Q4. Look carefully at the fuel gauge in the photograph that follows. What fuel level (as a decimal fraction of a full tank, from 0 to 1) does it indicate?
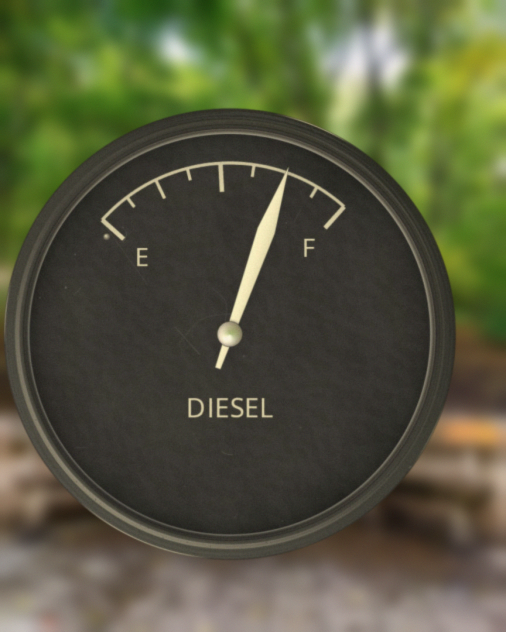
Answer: 0.75
